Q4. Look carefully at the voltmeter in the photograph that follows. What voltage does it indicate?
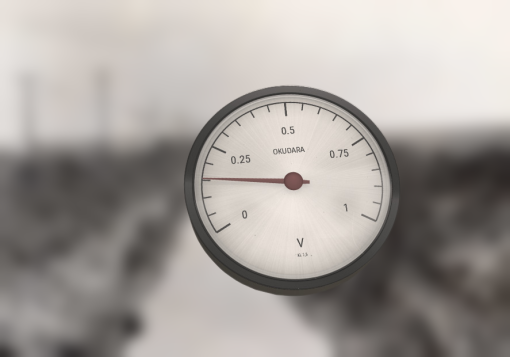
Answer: 0.15 V
